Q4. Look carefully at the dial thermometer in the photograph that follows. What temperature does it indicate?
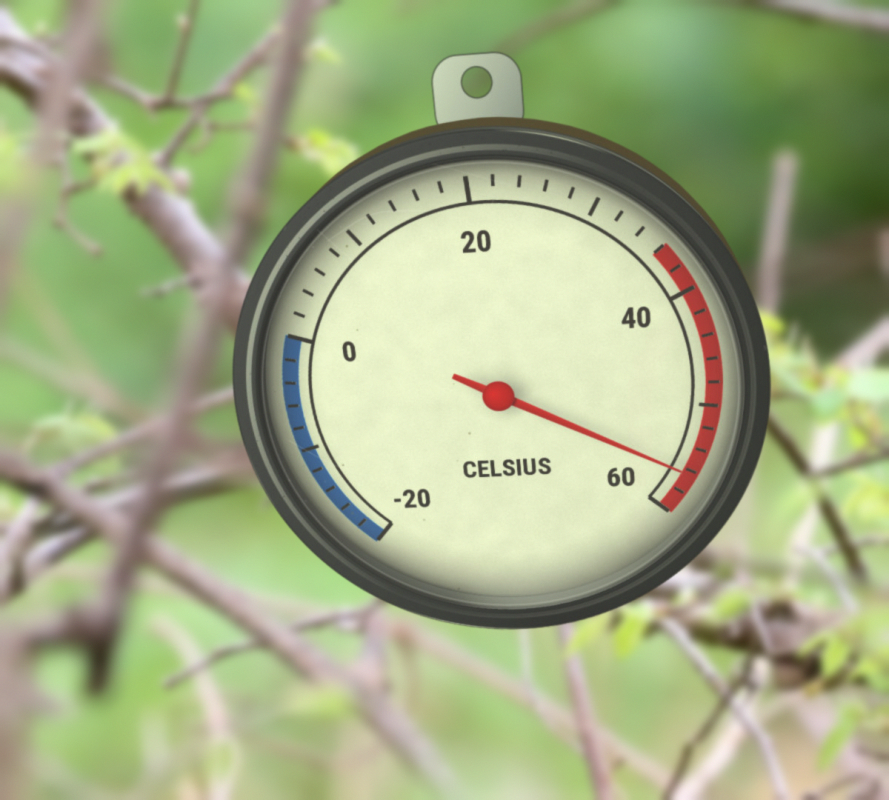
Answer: 56 °C
